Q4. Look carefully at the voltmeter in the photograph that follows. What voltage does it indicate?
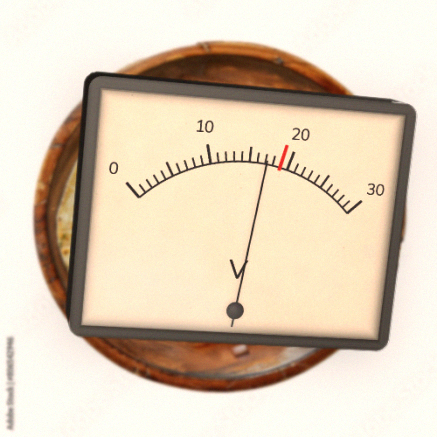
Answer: 17 V
